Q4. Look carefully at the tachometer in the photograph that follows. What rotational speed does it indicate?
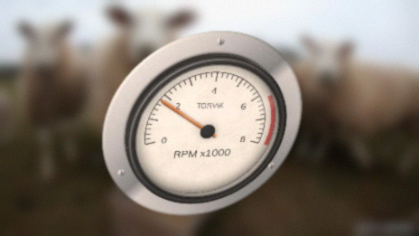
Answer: 1800 rpm
